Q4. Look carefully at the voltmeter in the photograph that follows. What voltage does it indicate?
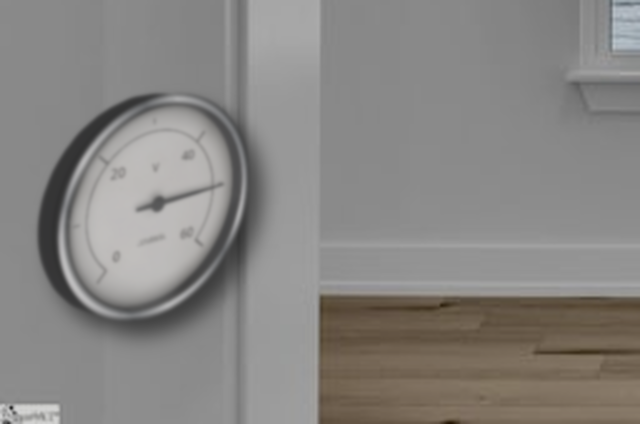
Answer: 50 V
